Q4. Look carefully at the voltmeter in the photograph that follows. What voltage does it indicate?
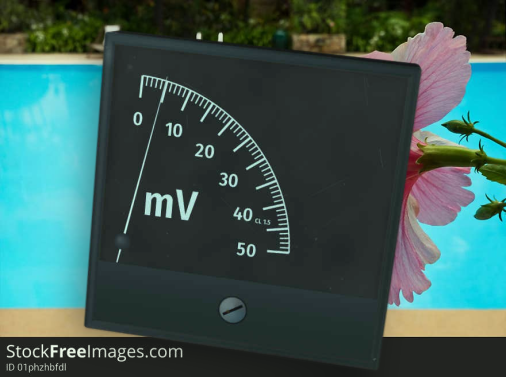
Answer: 5 mV
